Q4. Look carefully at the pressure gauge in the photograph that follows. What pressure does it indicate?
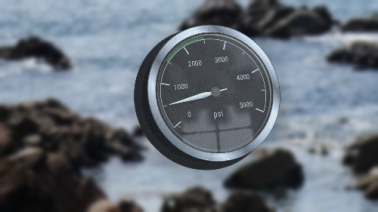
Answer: 500 psi
